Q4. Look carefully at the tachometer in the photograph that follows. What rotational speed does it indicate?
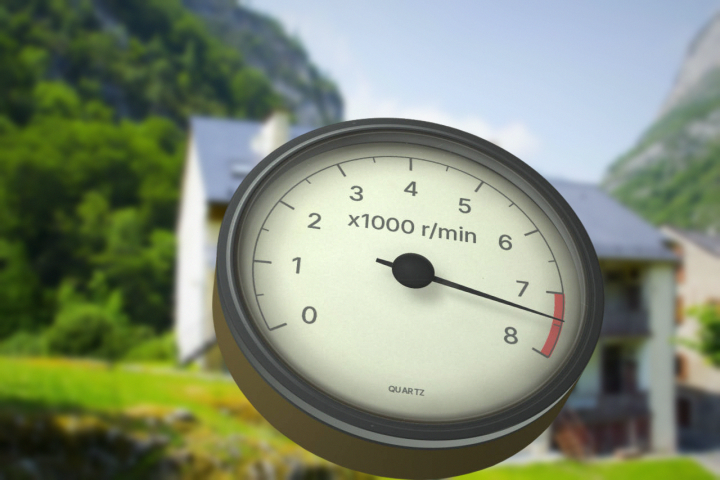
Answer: 7500 rpm
